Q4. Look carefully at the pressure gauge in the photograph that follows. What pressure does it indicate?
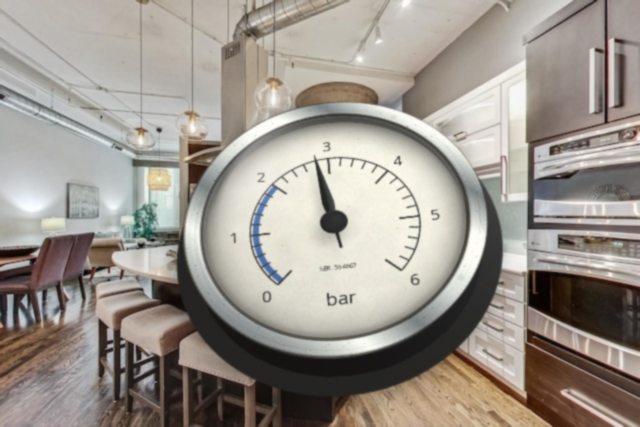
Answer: 2.8 bar
